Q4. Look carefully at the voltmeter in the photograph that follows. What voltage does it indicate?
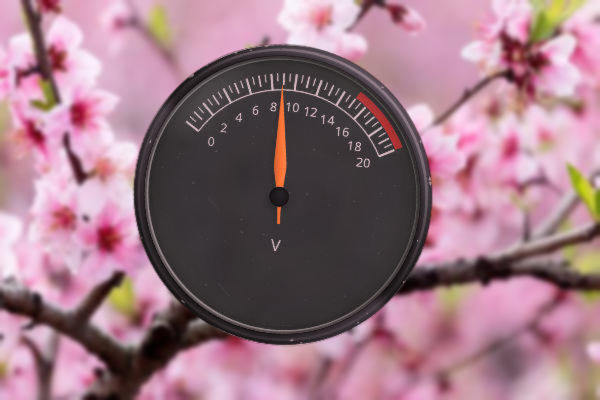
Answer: 9 V
